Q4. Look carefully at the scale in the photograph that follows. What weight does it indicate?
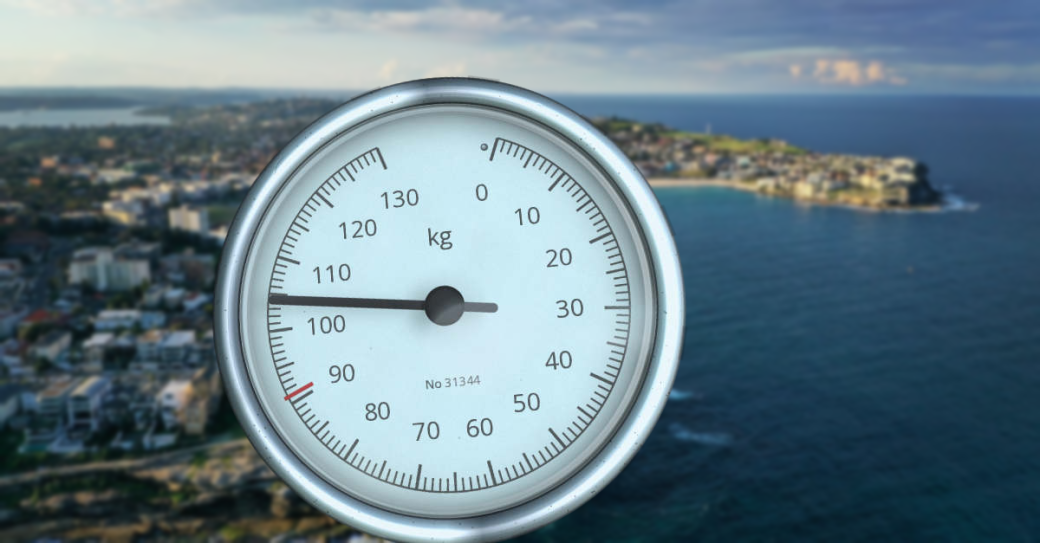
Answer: 104 kg
